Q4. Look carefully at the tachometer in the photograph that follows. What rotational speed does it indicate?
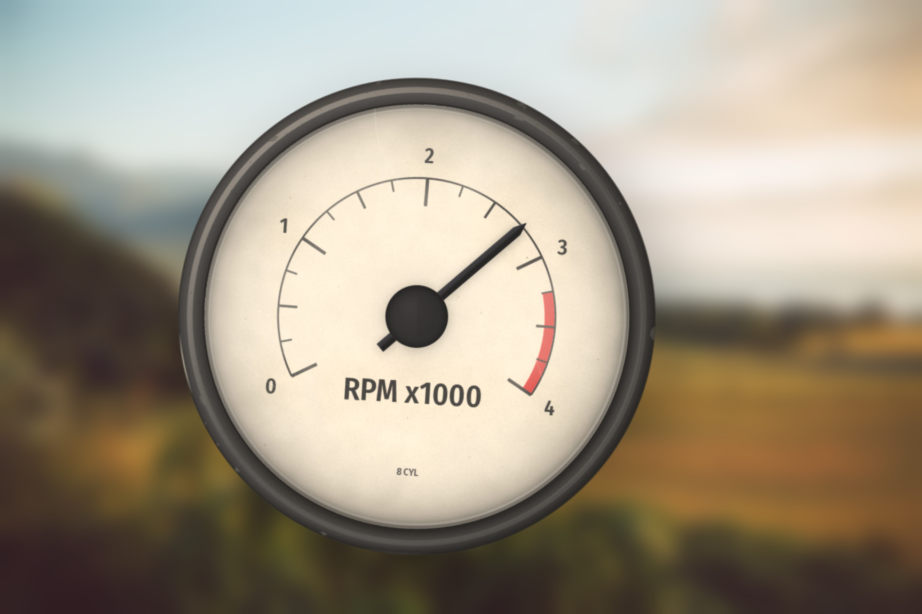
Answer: 2750 rpm
